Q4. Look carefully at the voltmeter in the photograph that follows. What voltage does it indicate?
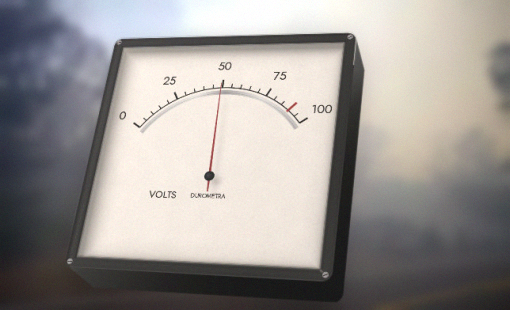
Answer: 50 V
